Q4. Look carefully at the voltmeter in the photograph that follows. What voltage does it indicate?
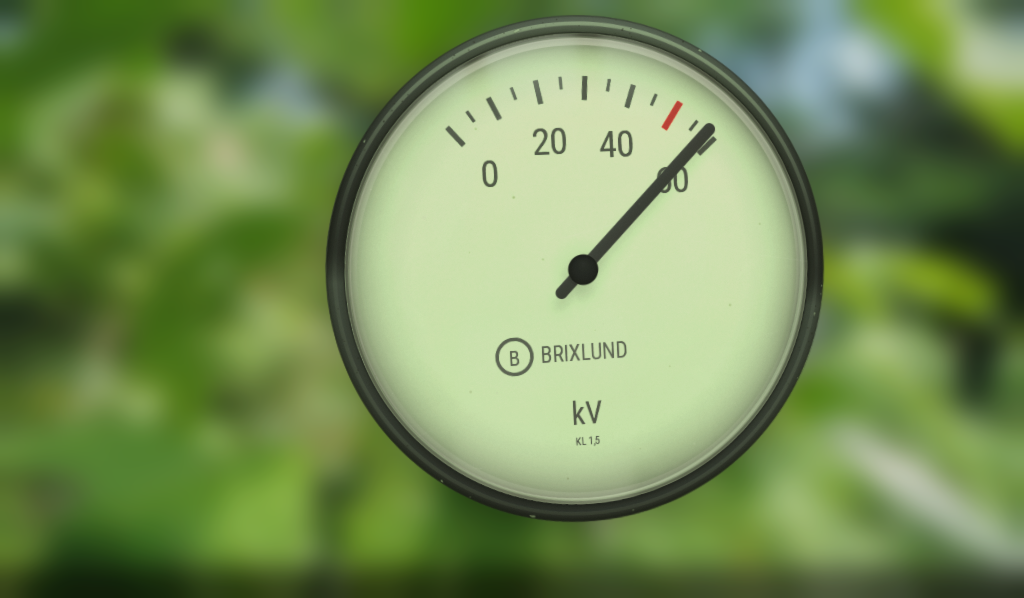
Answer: 57.5 kV
